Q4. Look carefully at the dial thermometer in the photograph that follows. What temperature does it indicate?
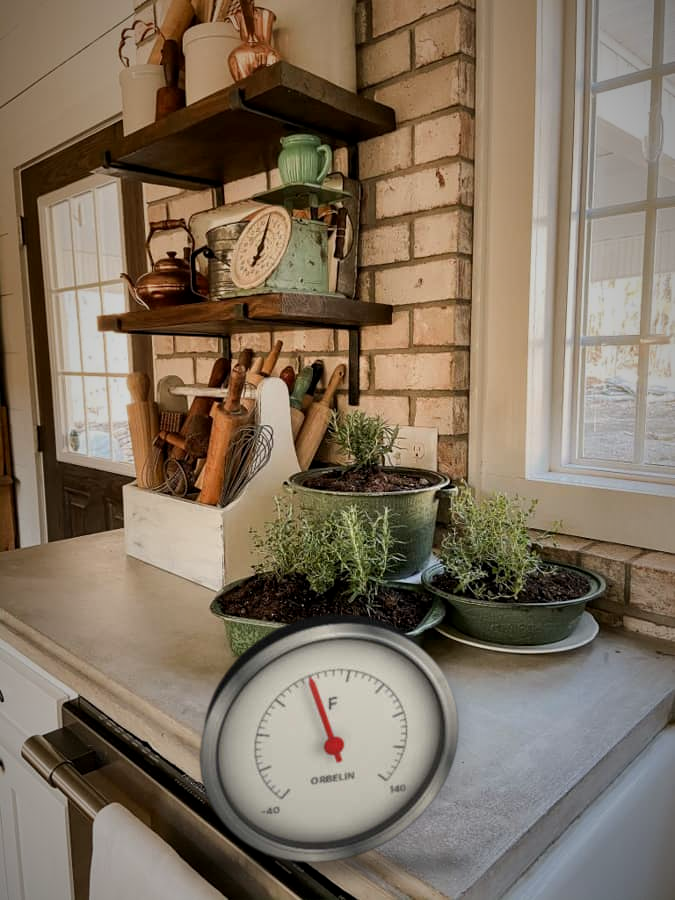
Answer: 40 °F
